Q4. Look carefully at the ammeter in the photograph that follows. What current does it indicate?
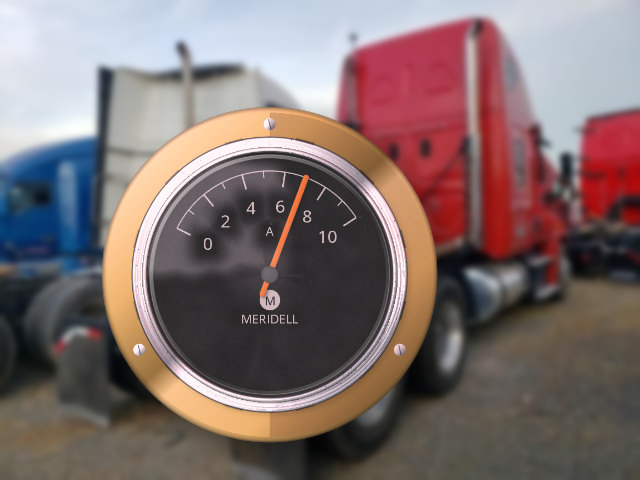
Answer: 7 A
